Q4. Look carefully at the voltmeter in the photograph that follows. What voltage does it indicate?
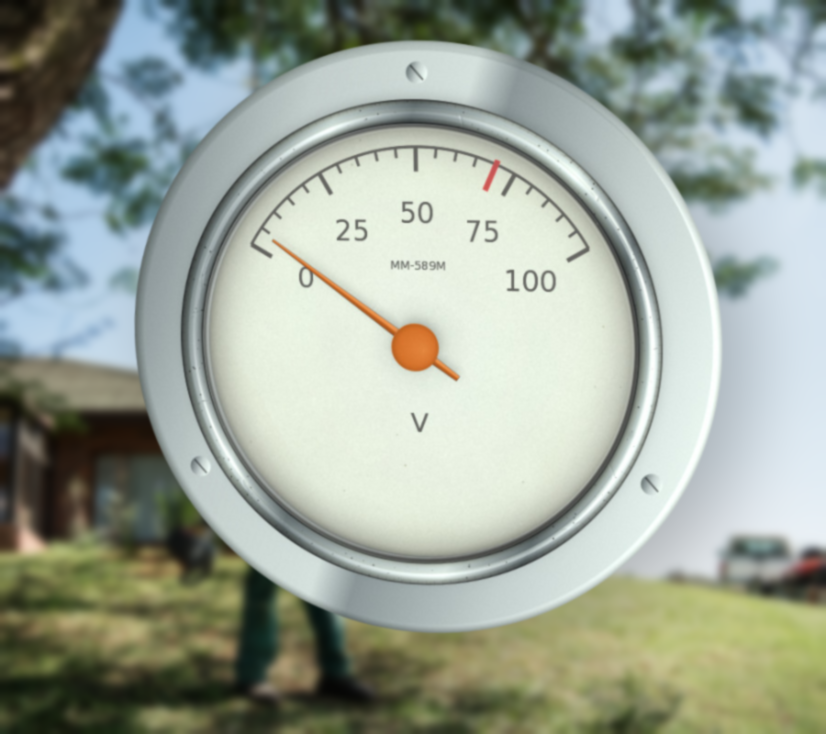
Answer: 5 V
